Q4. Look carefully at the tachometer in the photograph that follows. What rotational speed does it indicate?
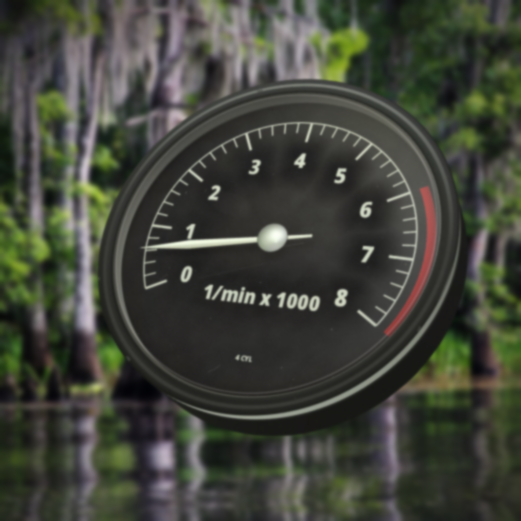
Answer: 600 rpm
